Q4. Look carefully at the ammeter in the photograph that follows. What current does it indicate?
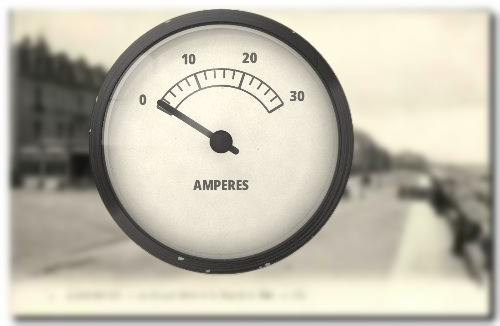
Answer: 1 A
